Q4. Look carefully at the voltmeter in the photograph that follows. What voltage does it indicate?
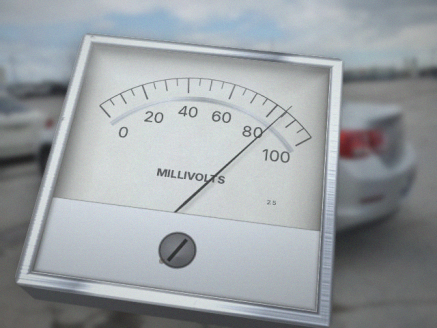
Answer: 85 mV
